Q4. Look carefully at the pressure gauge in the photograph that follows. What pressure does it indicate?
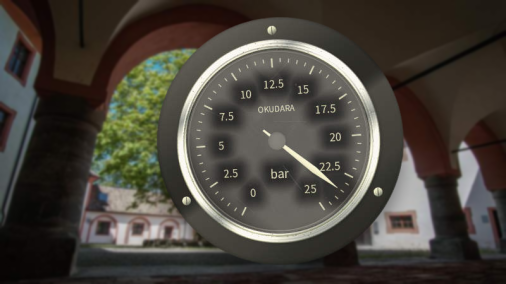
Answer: 23.5 bar
